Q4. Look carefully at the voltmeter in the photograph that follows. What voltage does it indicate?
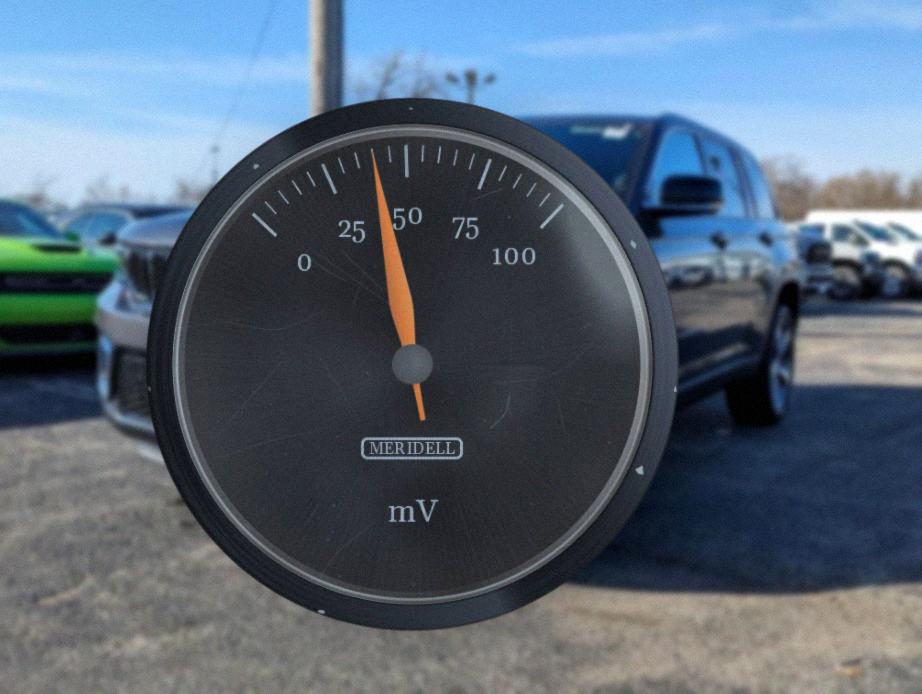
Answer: 40 mV
